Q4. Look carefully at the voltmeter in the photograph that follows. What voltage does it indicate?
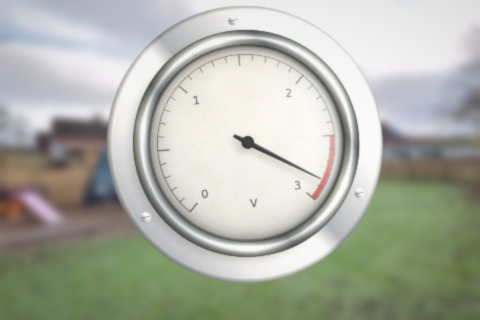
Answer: 2.85 V
